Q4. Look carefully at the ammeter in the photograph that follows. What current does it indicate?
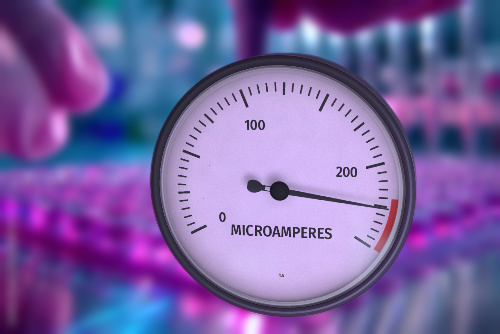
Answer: 225 µA
